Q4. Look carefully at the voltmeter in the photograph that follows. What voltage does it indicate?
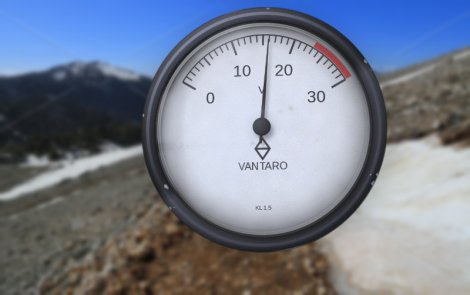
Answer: 16 V
